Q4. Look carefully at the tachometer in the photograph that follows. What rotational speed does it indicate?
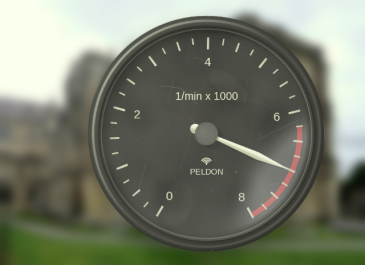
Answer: 7000 rpm
